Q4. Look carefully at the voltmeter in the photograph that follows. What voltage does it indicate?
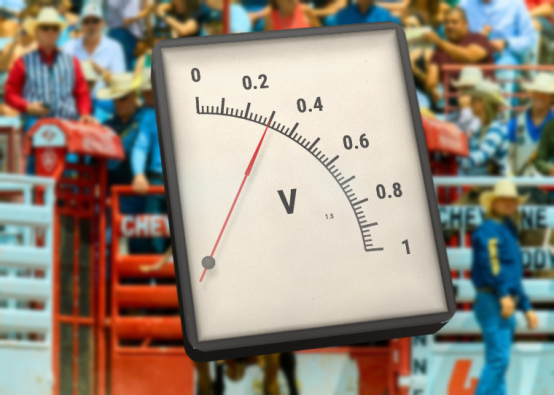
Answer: 0.3 V
